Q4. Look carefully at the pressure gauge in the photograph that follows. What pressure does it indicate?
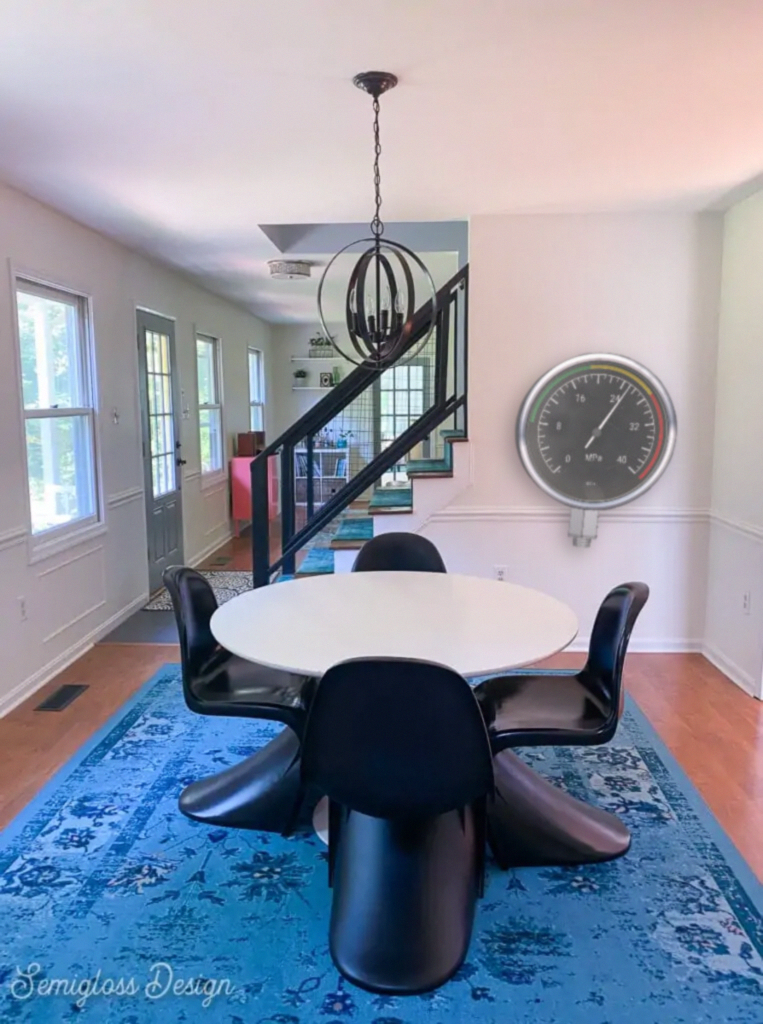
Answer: 25 MPa
